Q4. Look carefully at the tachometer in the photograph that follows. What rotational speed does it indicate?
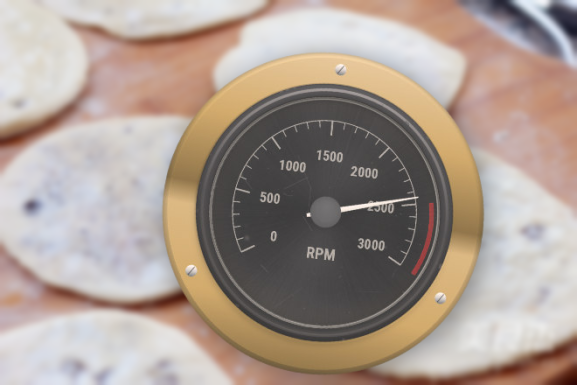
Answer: 2450 rpm
